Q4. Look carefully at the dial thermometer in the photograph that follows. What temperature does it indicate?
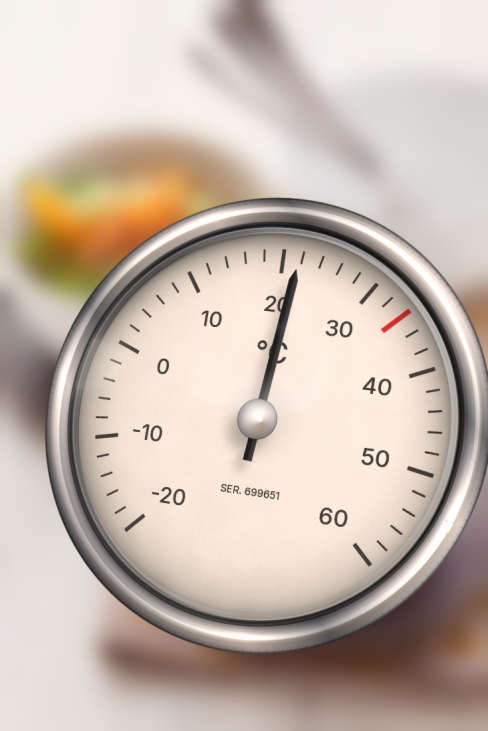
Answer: 22 °C
